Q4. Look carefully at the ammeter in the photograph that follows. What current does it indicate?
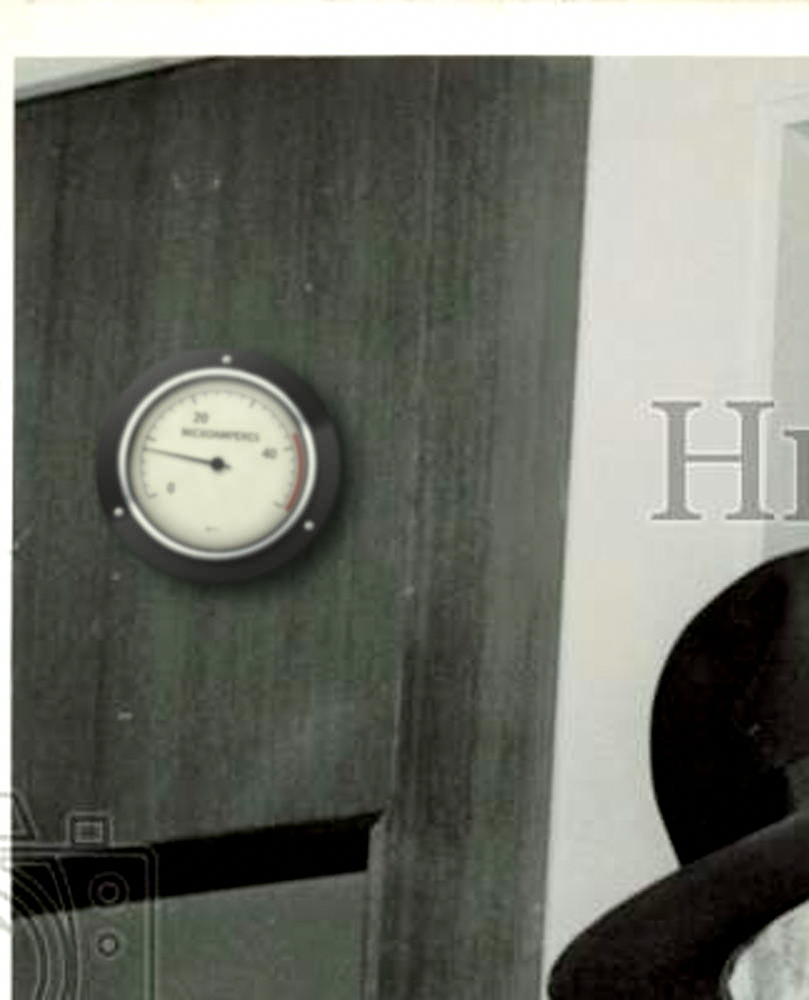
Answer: 8 µA
